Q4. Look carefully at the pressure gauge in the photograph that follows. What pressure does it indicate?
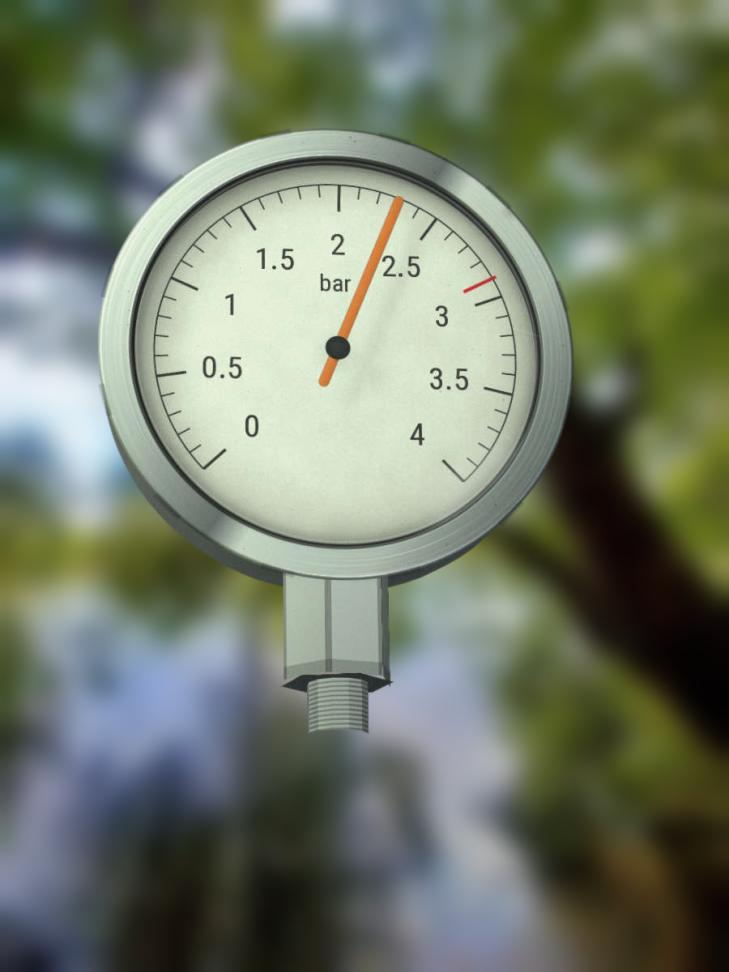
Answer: 2.3 bar
